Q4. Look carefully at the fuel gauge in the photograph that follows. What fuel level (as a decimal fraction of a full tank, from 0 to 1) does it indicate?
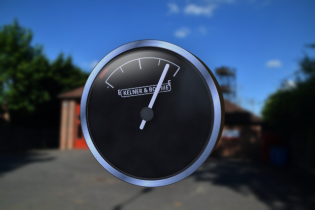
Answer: 0.875
